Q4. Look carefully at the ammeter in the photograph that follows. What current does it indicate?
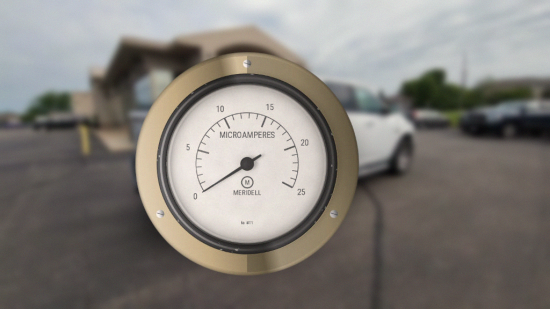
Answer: 0 µA
